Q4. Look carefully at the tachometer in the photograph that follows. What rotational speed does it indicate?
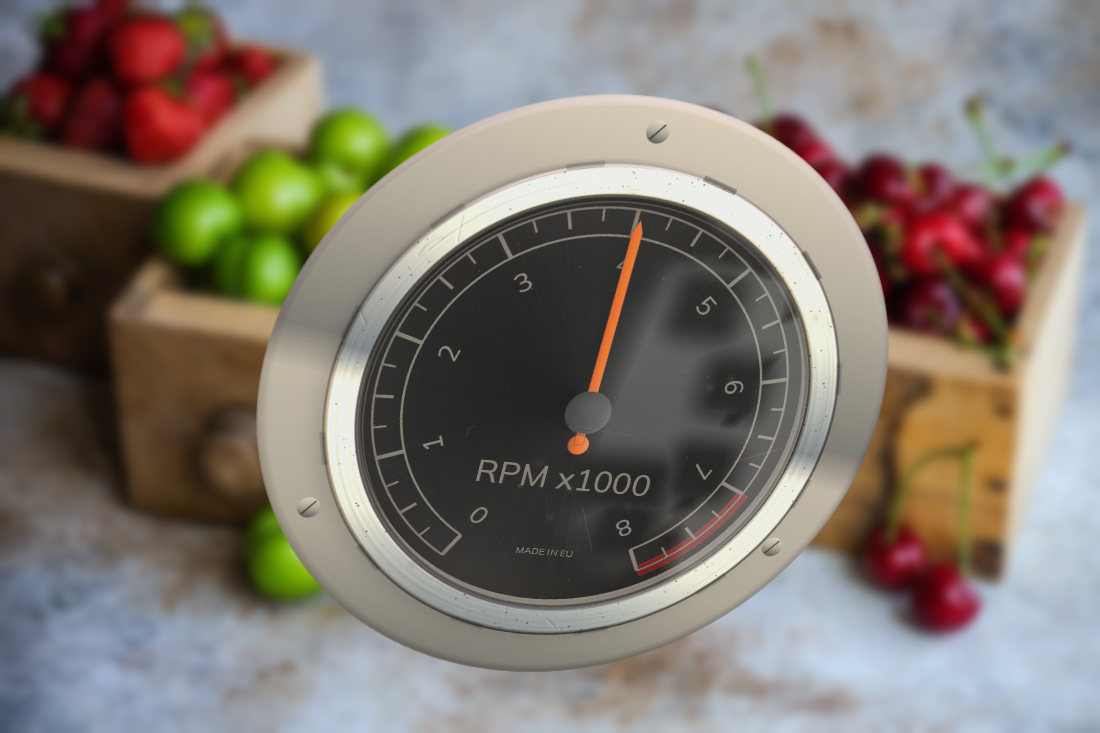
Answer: 4000 rpm
